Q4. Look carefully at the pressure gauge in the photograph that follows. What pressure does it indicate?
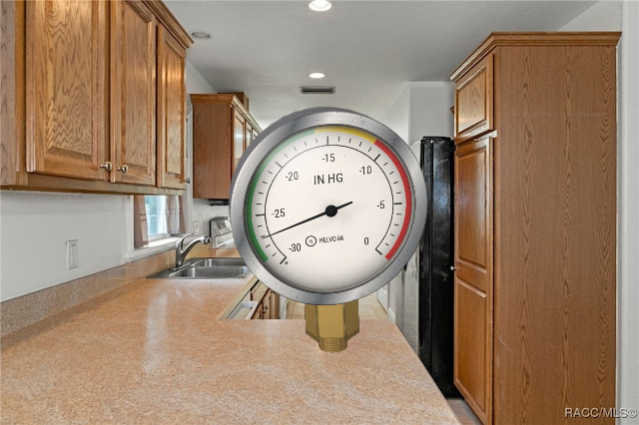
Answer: -27 inHg
